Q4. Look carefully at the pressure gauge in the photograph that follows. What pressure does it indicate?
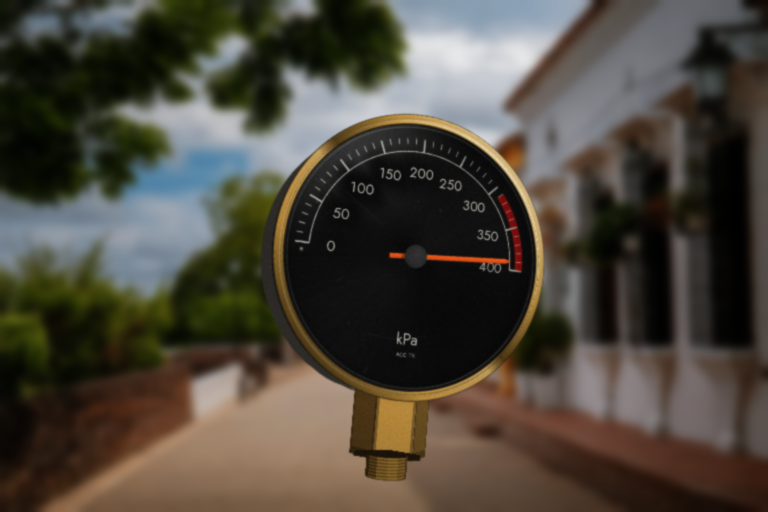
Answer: 390 kPa
